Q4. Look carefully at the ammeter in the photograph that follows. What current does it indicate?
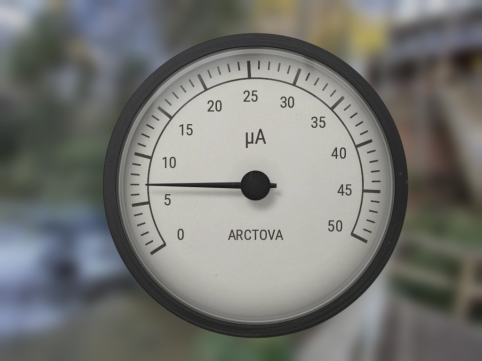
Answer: 7 µA
